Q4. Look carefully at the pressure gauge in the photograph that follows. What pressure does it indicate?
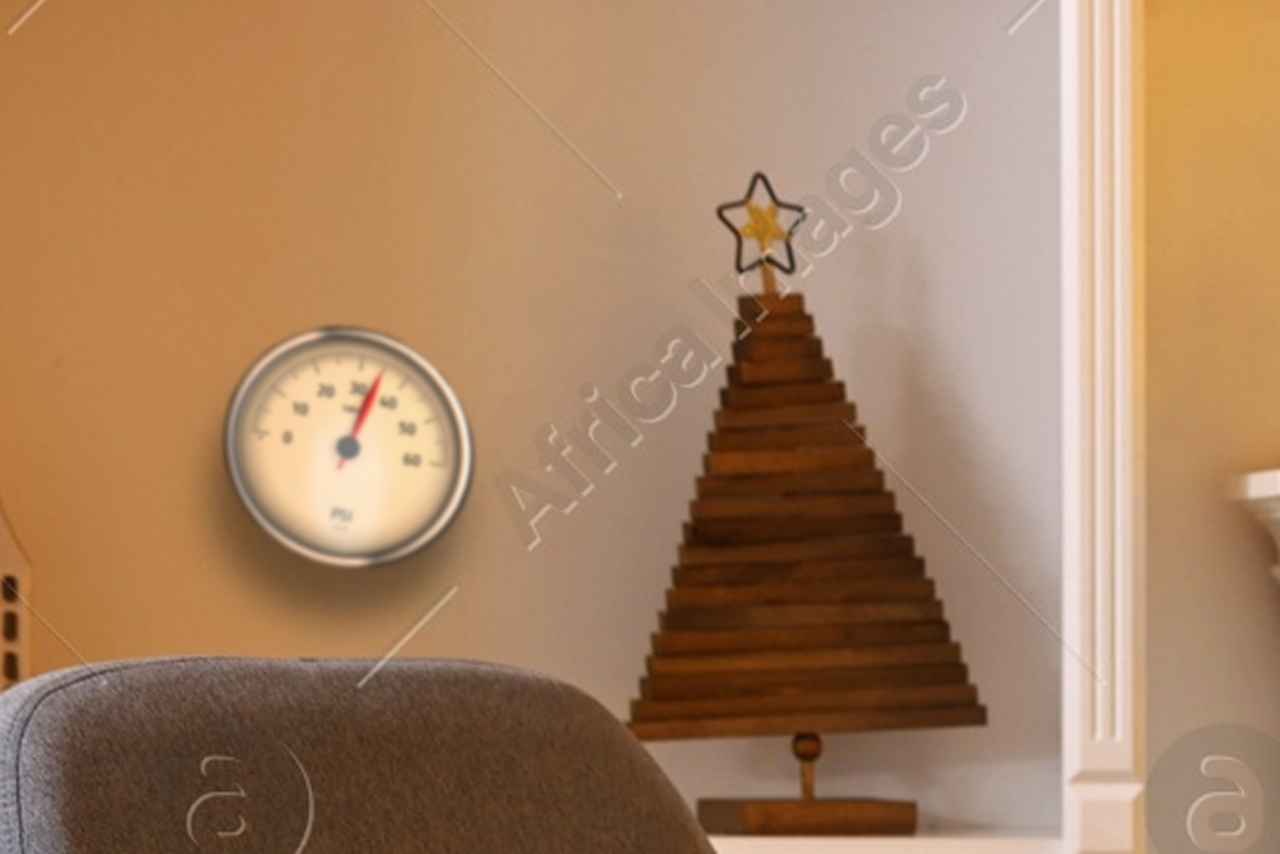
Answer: 35 psi
